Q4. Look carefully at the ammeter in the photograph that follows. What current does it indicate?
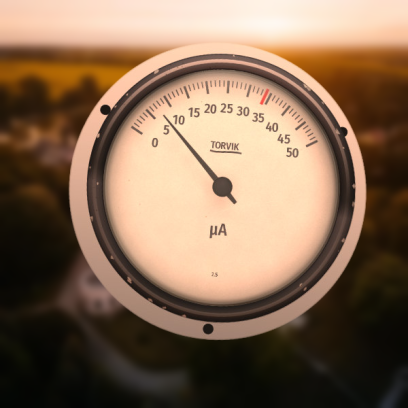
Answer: 7 µA
